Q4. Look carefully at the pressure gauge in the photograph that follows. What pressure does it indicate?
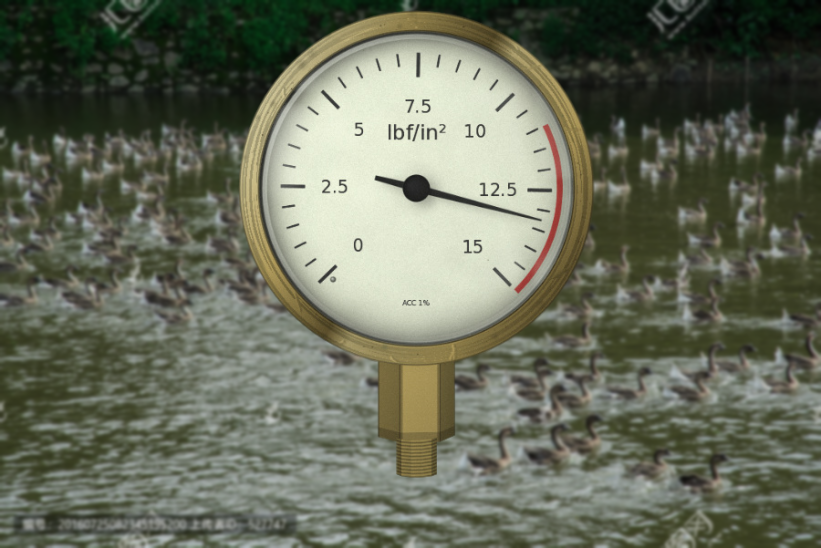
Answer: 13.25 psi
